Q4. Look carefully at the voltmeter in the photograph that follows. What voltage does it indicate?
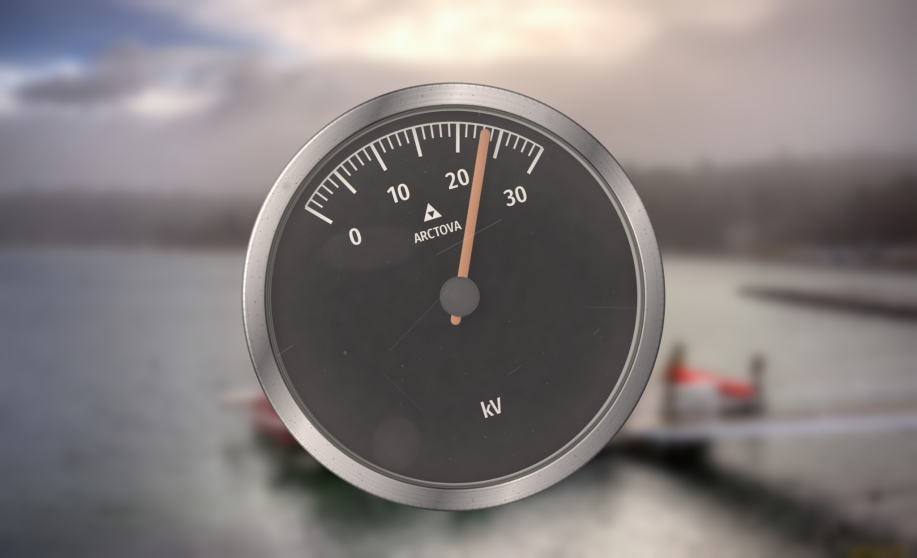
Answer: 23 kV
